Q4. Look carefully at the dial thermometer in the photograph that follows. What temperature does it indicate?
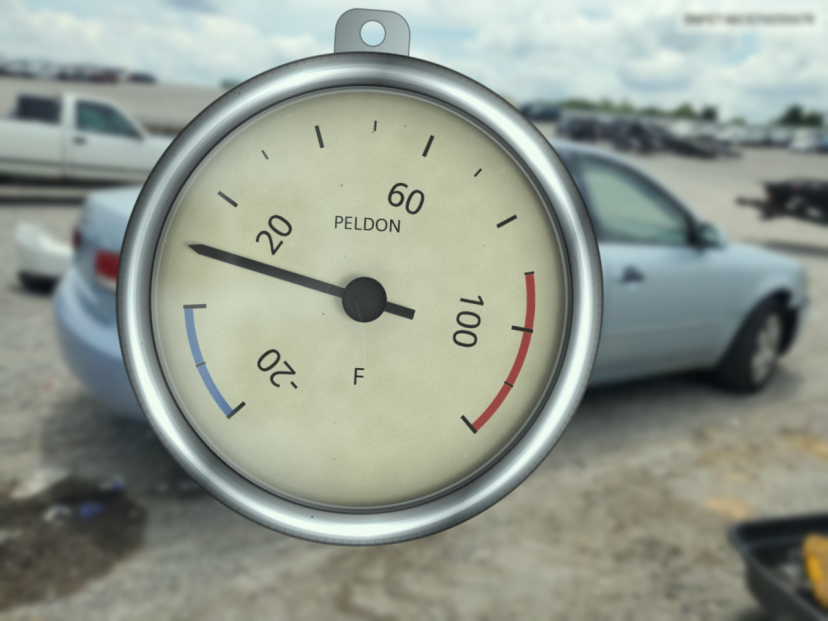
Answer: 10 °F
